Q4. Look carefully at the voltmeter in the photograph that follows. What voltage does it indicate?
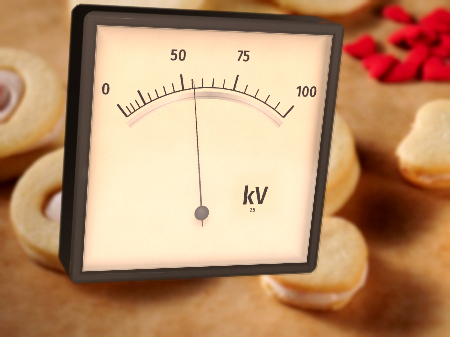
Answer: 55 kV
